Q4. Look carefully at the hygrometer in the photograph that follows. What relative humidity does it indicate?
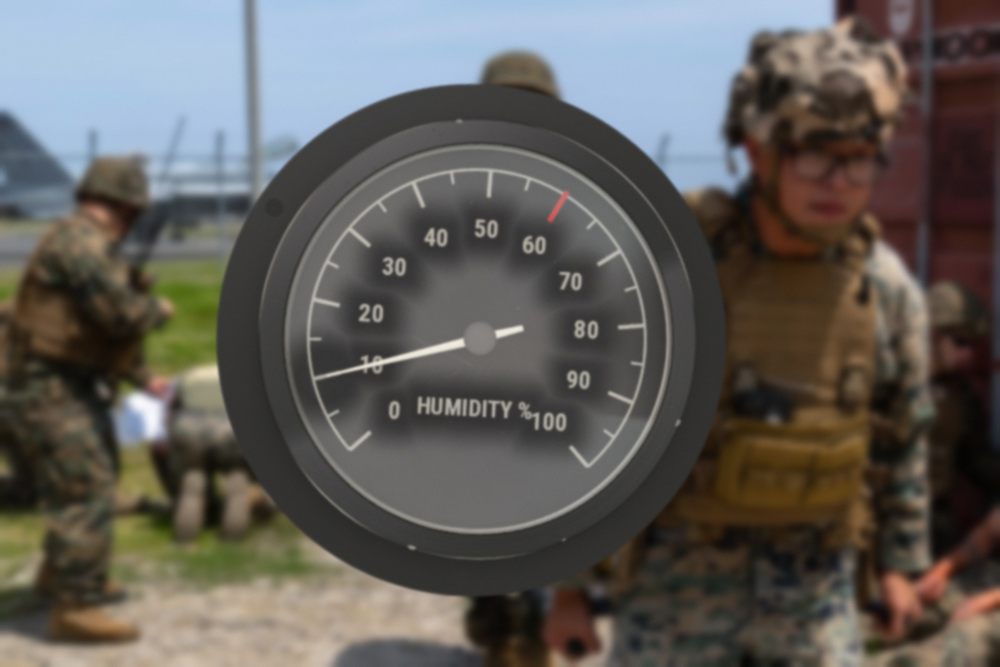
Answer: 10 %
